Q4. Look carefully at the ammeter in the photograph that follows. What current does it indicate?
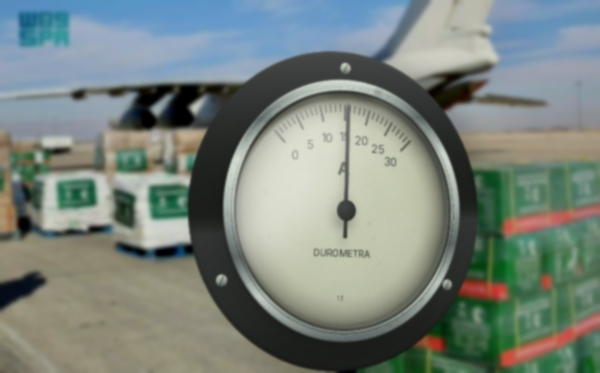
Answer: 15 A
